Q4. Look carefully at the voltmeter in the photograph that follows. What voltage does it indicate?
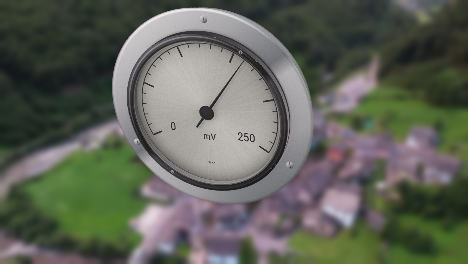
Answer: 160 mV
